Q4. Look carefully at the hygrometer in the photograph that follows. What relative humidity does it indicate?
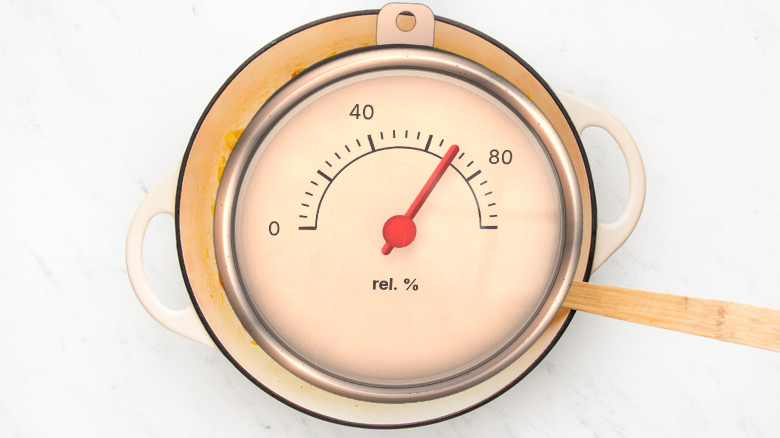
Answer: 68 %
